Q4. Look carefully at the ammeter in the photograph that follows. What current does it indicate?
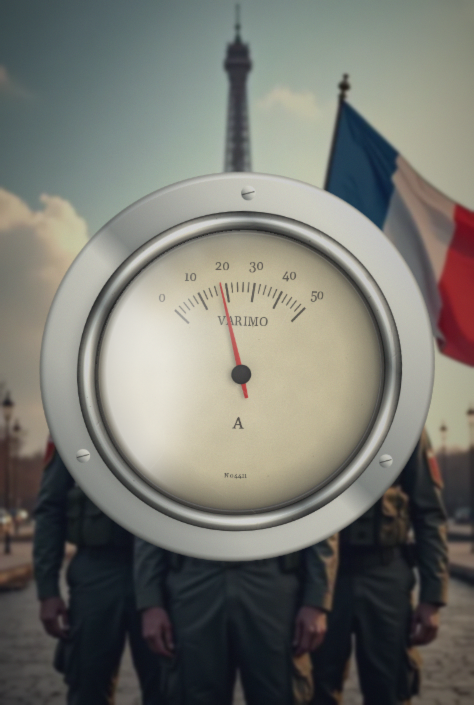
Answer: 18 A
